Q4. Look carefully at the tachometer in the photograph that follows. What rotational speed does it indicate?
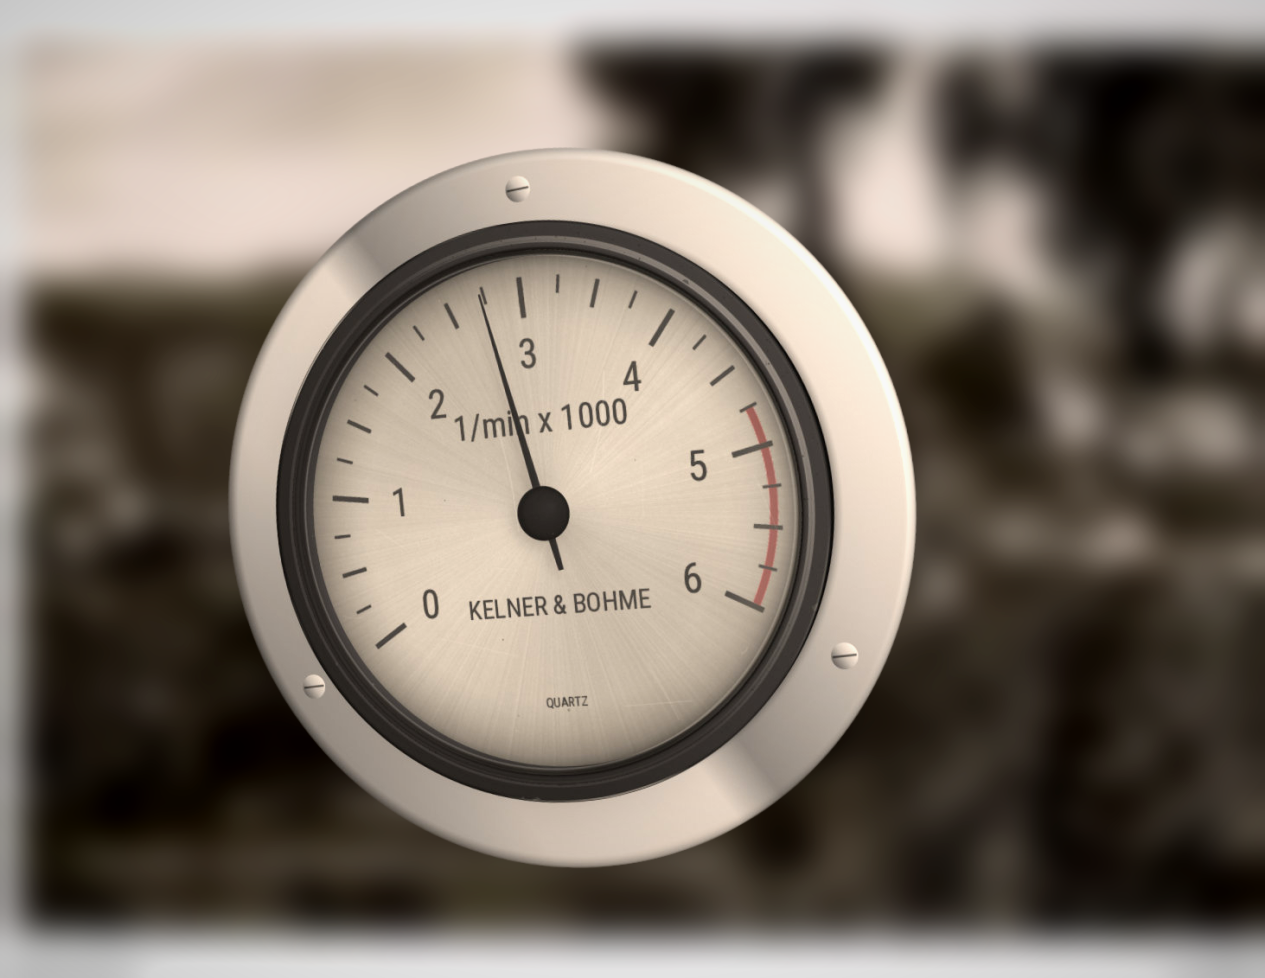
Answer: 2750 rpm
